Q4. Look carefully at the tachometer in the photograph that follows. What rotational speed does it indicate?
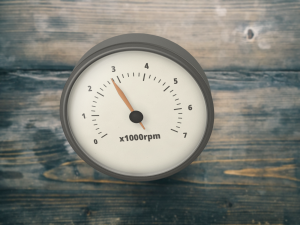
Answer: 2800 rpm
